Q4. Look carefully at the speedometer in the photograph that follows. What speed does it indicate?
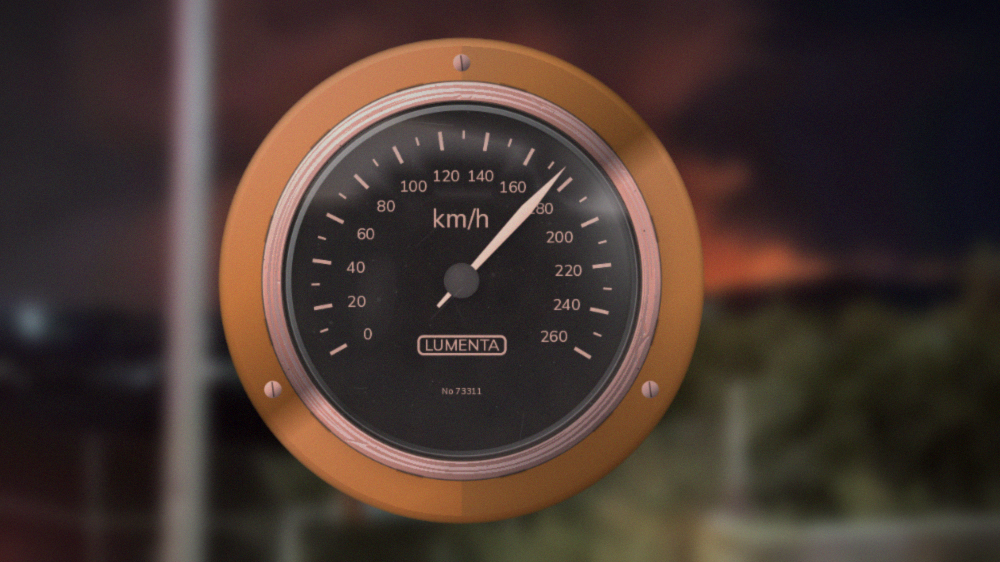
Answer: 175 km/h
